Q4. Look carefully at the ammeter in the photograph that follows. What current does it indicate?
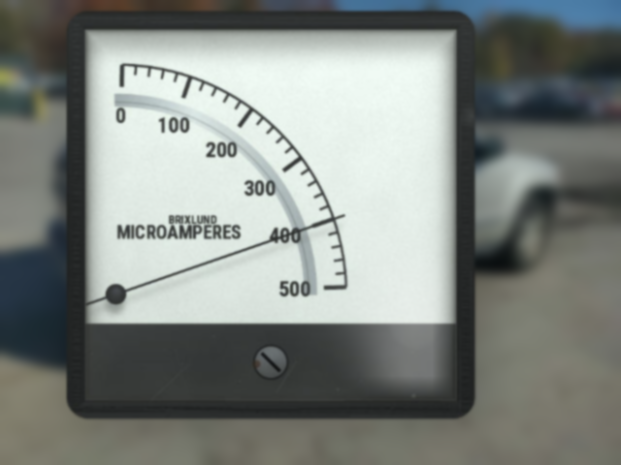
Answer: 400 µA
